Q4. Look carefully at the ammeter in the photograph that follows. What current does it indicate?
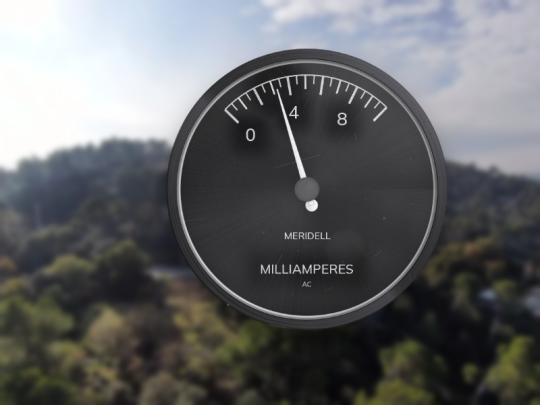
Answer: 3.25 mA
